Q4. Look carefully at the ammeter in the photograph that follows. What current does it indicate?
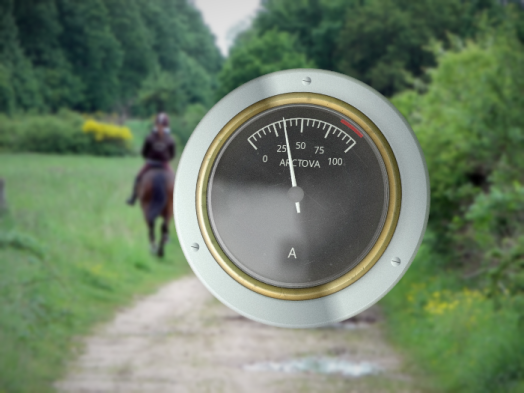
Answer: 35 A
